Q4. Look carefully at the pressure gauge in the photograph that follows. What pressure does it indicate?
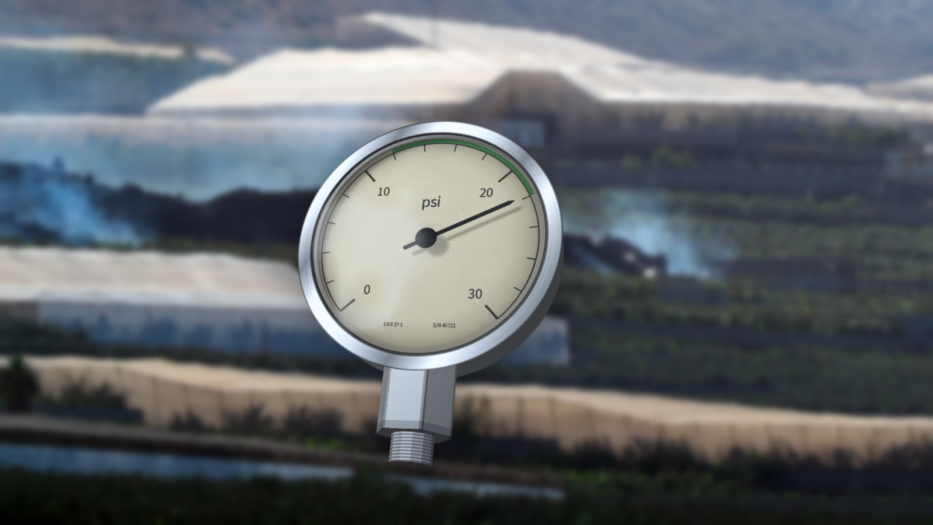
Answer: 22 psi
